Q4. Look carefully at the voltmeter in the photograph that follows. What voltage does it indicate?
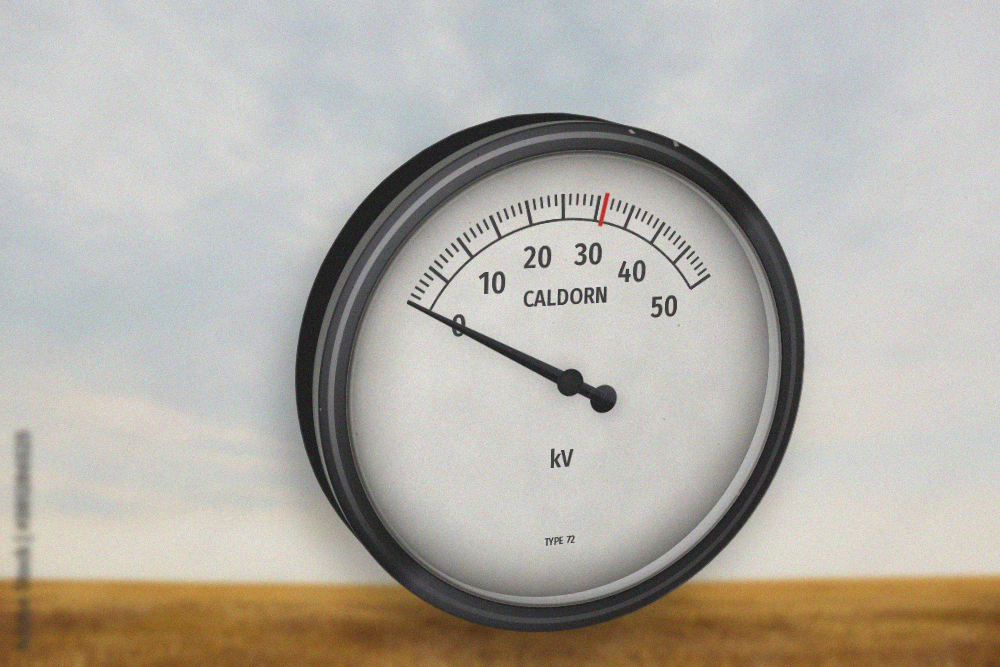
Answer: 0 kV
